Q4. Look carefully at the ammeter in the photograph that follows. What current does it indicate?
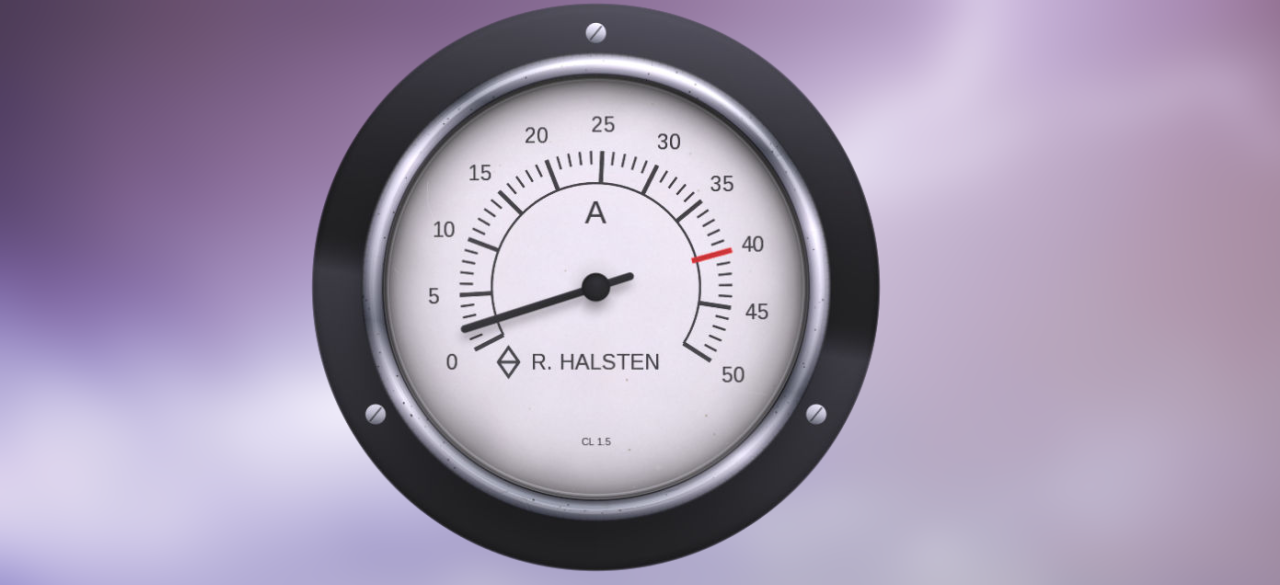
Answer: 2 A
